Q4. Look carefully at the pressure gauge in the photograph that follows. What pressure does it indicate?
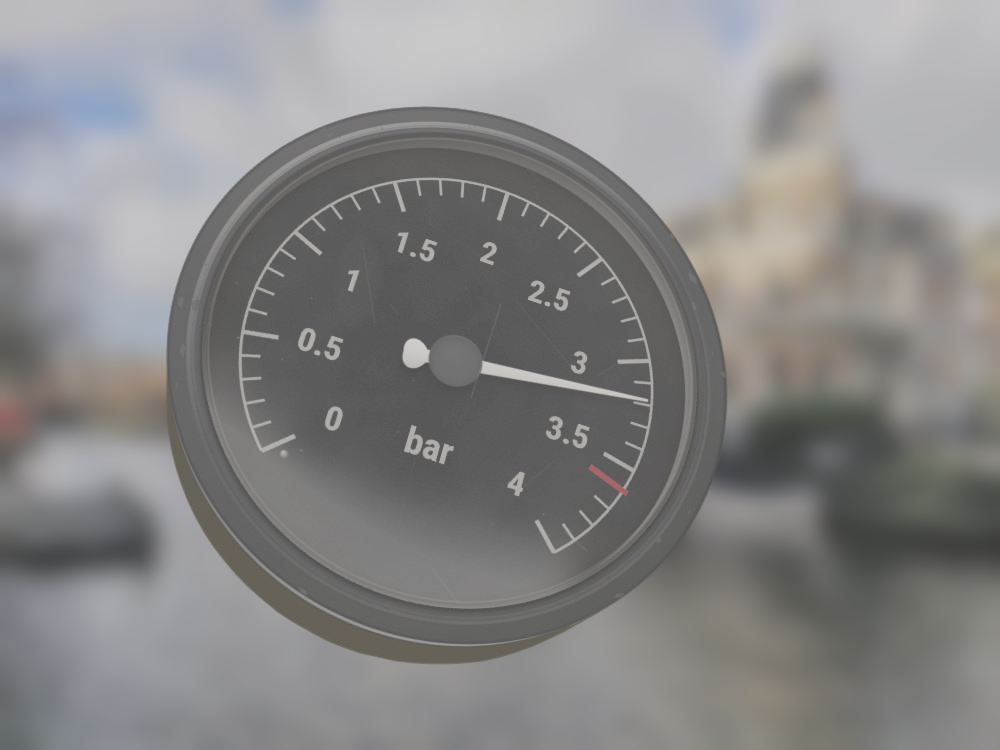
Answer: 3.2 bar
